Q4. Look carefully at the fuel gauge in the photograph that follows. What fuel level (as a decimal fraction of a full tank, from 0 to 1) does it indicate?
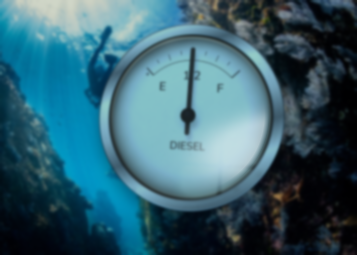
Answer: 0.5
